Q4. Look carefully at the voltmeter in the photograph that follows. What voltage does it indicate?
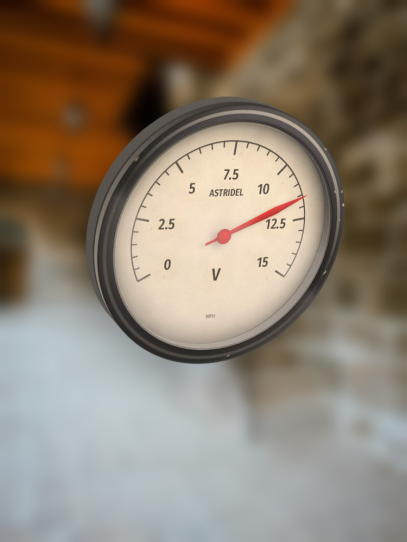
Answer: 11.5 V
